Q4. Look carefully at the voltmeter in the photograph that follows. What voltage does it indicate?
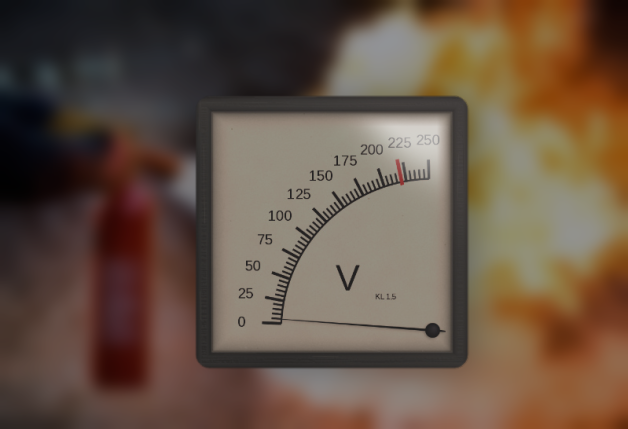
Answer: 5 V
